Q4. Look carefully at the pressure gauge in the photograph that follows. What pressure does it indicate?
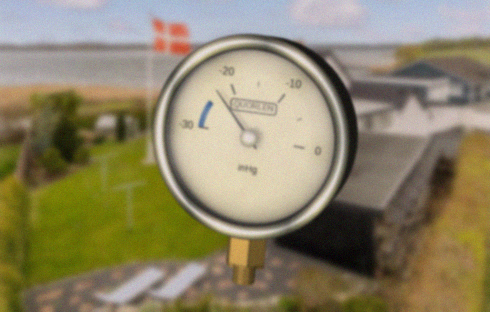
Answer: -22.5 inHg
